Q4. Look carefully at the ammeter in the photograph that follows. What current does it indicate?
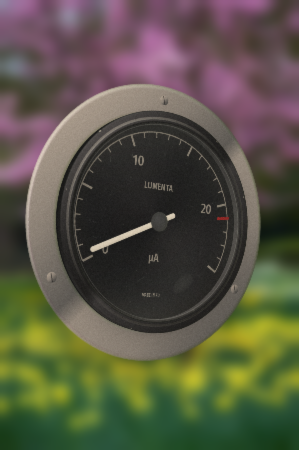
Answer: 0.5 µA
